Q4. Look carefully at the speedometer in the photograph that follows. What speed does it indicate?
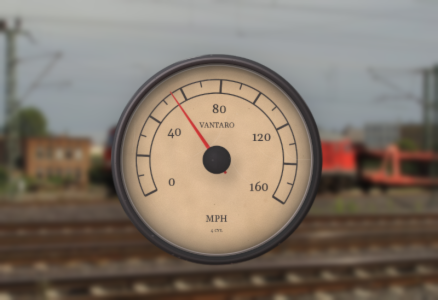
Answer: 55 mph
